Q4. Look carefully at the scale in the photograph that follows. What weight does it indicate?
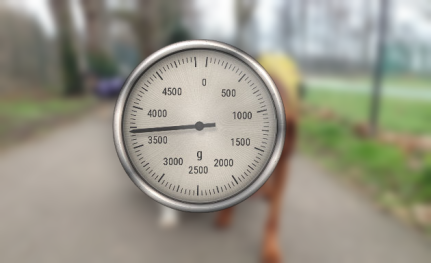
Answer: 3700 g
